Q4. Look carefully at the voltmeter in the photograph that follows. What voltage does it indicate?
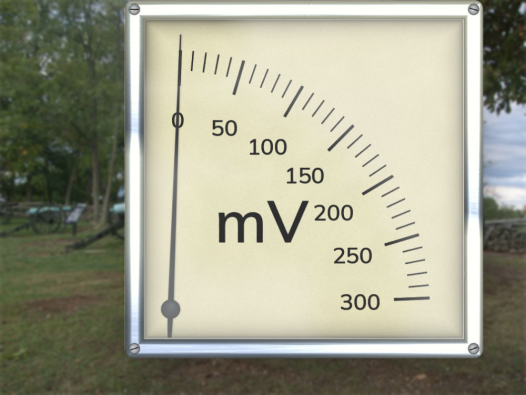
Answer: 0 mV
